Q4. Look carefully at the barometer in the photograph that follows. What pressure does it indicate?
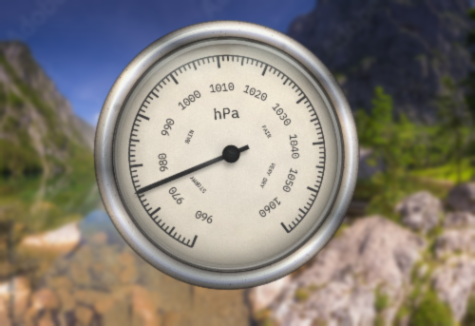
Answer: 975 hPa
